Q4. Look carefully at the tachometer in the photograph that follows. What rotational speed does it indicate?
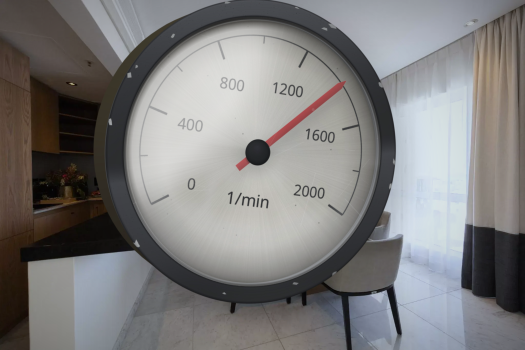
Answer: 1400 rpm
